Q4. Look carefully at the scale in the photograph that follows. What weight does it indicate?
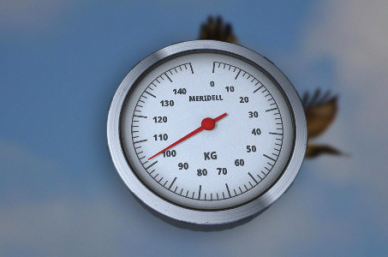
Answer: 102 kg
